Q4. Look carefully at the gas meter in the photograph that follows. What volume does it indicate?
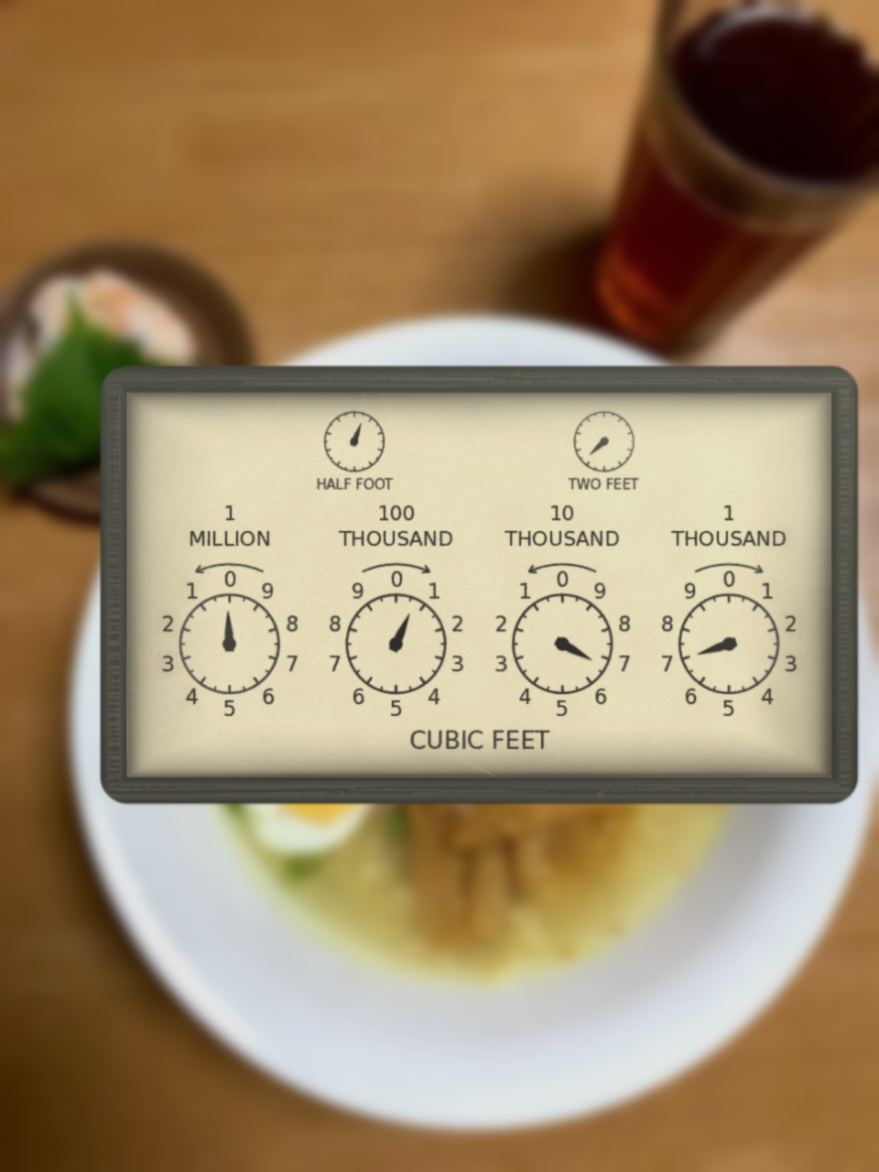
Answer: 6700 ft³
